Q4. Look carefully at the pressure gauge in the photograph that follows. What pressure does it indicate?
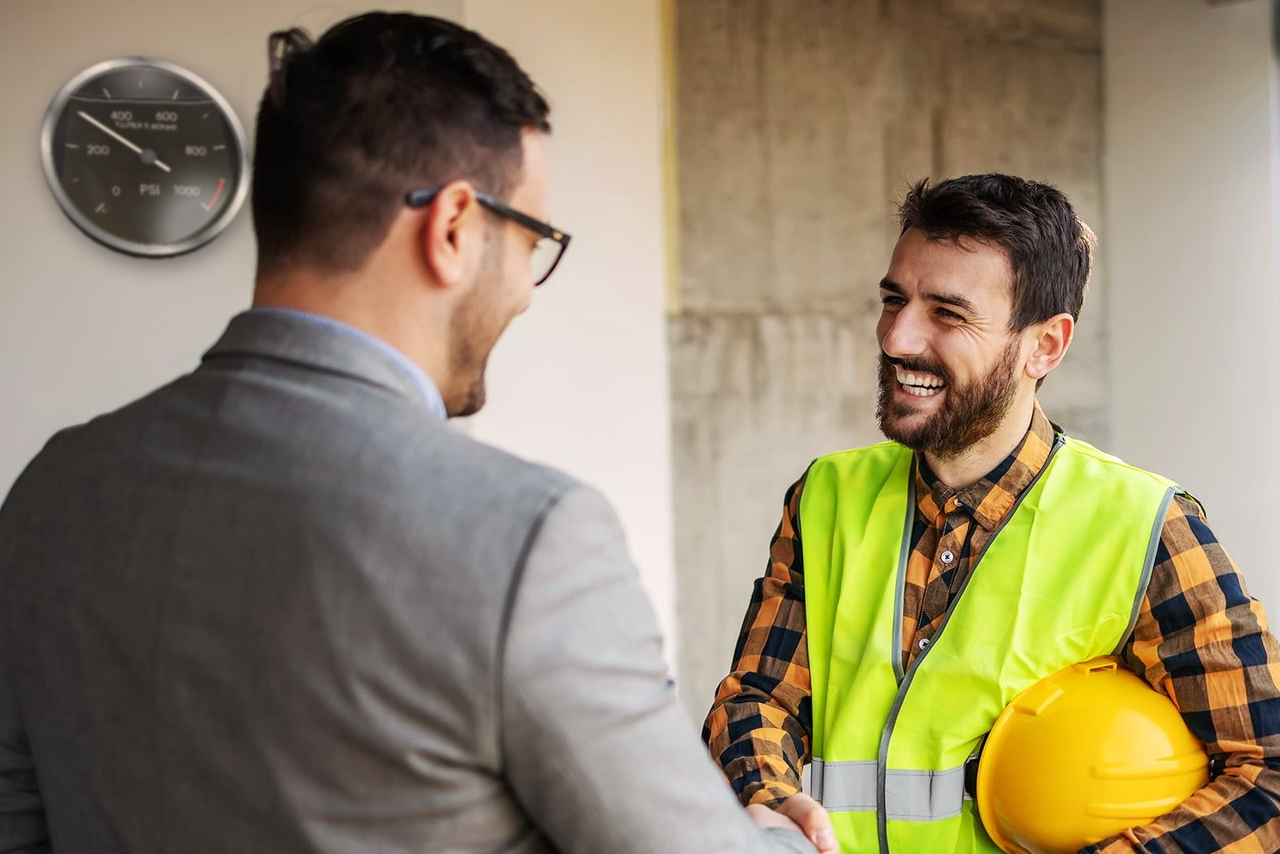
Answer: 300 psi
